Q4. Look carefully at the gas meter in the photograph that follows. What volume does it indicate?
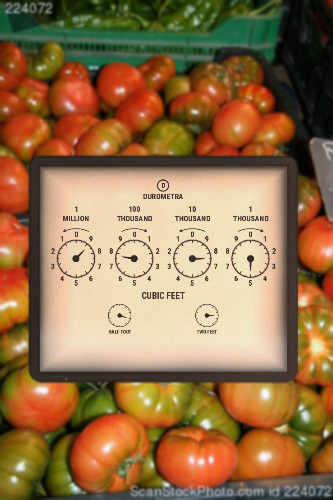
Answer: 877500 ft³
